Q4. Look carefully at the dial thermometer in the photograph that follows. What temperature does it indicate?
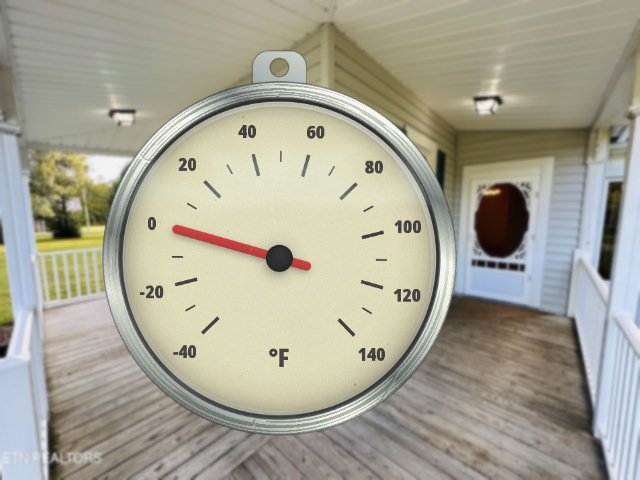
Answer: 0 °F
